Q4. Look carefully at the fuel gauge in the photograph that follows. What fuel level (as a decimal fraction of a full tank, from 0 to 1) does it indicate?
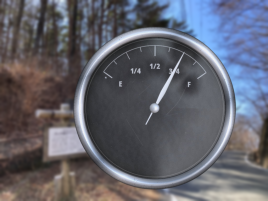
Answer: 0.75
